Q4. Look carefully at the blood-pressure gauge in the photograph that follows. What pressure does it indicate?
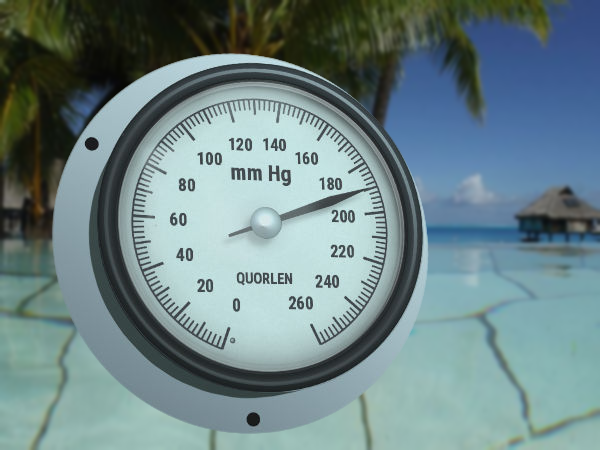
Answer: 190 mmHg
